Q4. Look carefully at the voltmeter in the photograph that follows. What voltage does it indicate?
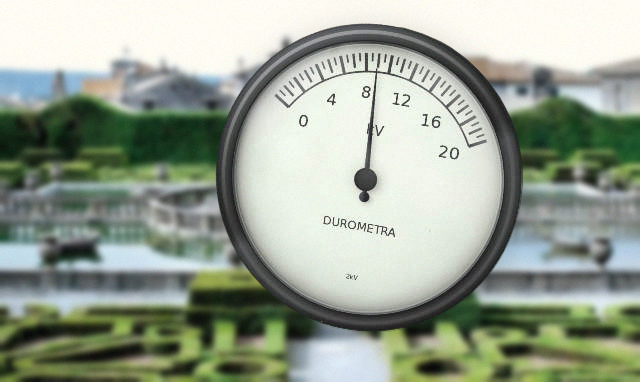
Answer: 9 kV
